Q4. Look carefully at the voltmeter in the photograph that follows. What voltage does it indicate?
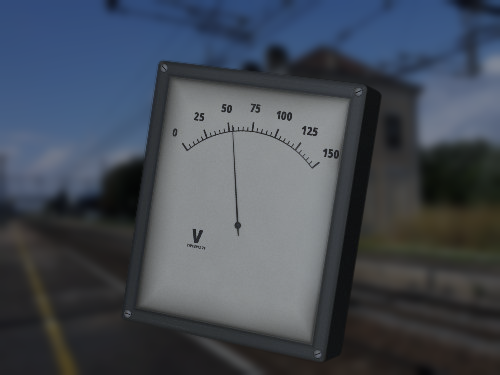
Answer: 55 V
